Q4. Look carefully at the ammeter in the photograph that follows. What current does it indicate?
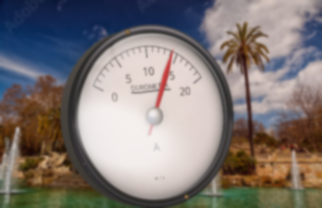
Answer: 14 A
